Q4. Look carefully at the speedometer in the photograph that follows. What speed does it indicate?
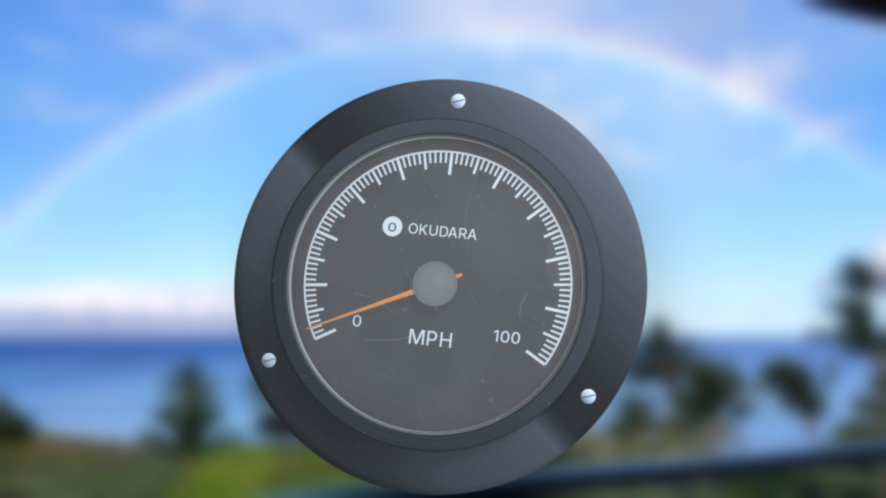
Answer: 2 mph
